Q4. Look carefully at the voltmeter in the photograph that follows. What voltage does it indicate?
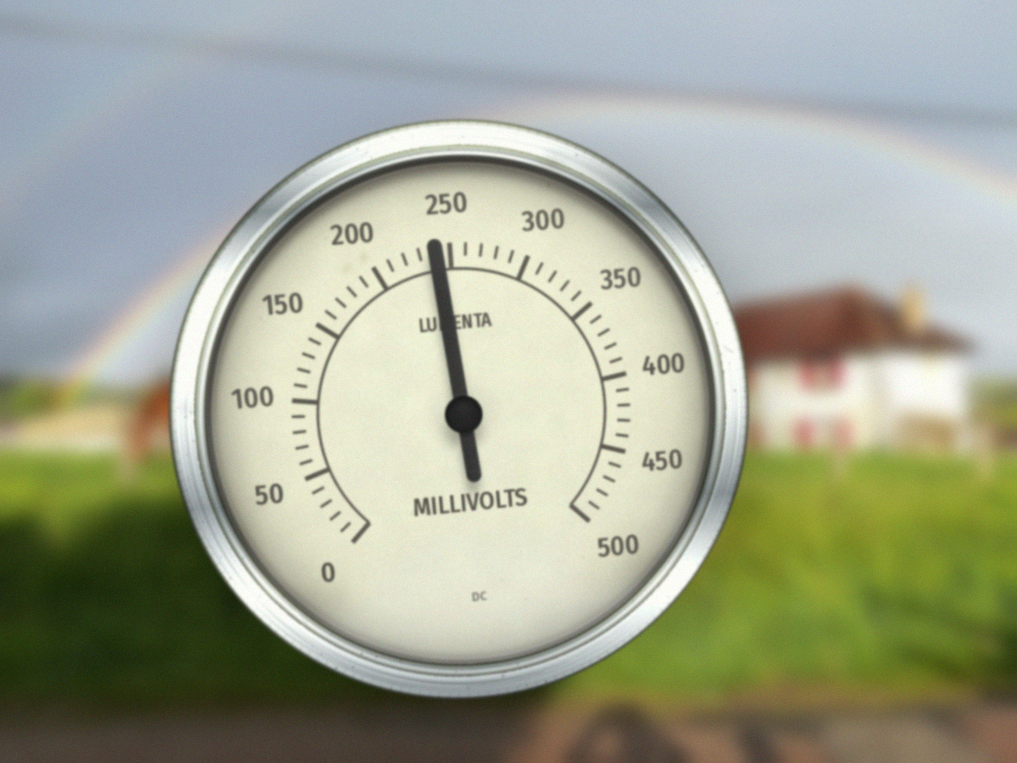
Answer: 240 mV
